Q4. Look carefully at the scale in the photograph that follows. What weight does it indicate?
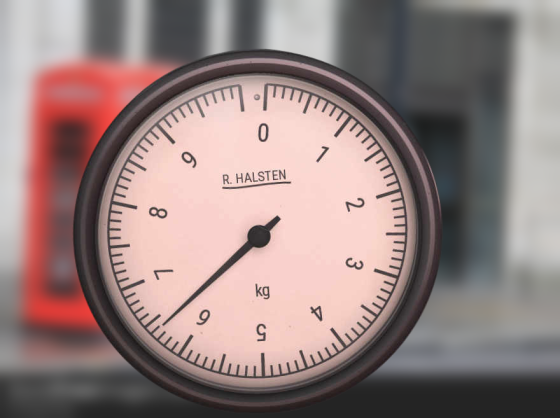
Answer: 6.4 kg
